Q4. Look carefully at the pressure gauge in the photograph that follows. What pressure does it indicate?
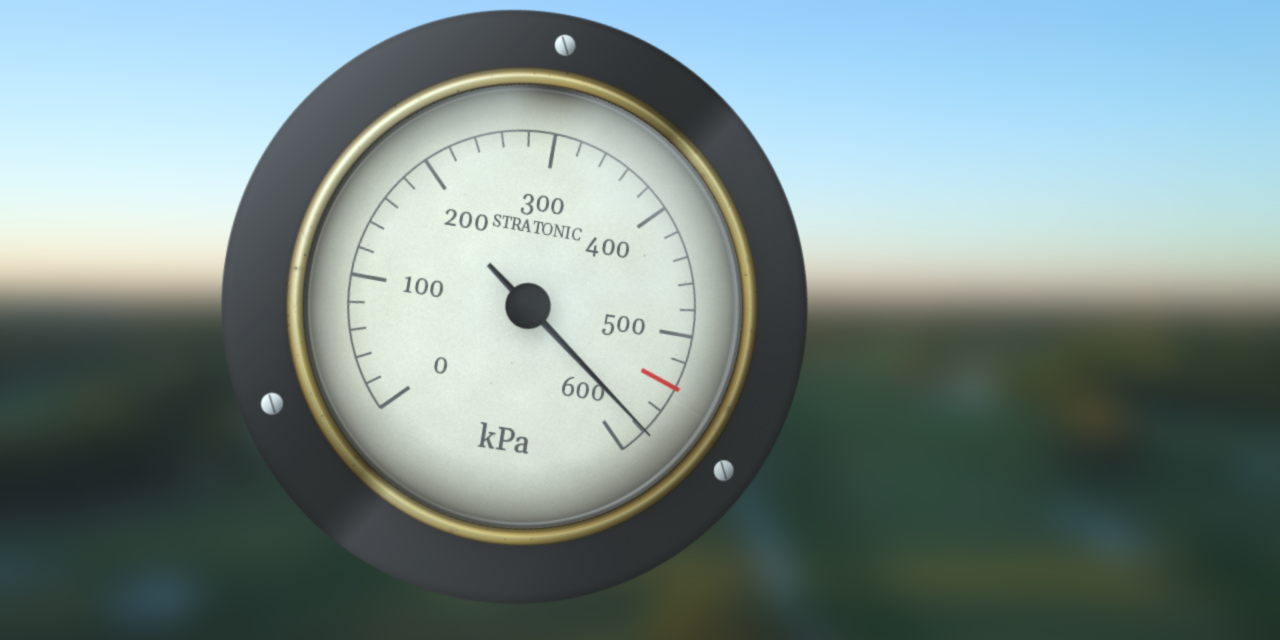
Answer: 580 kPa
